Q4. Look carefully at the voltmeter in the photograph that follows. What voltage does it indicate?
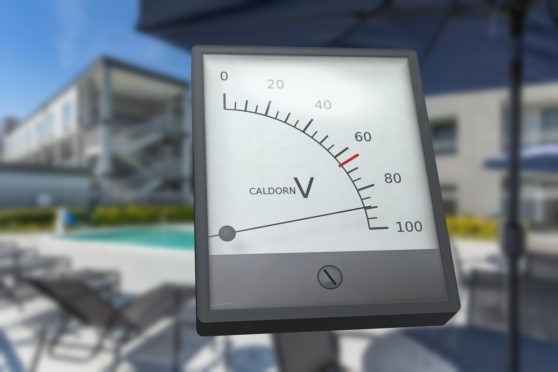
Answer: 90 V
